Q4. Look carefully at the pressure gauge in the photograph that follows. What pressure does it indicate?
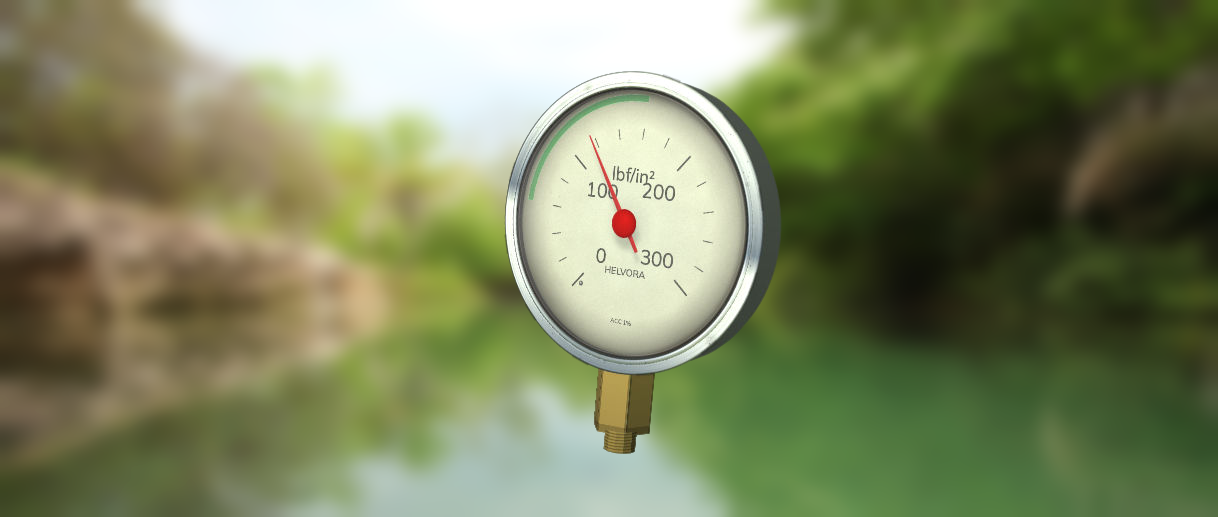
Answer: 120 psi
